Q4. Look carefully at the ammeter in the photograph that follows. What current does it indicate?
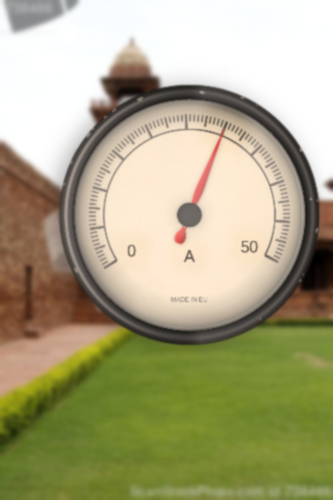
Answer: 30 A
